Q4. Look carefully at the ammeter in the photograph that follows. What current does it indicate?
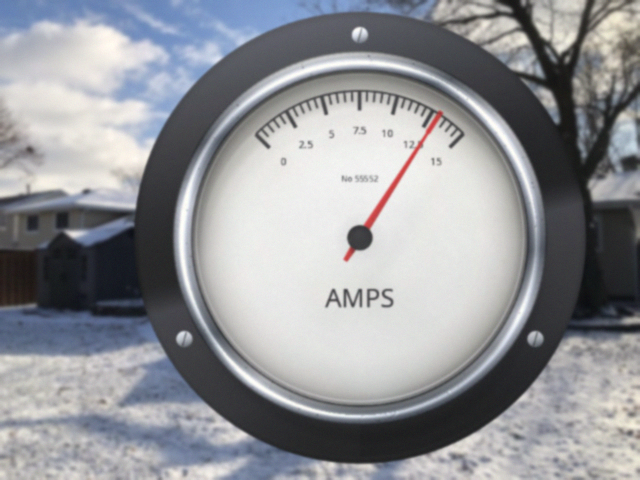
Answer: 13 A
